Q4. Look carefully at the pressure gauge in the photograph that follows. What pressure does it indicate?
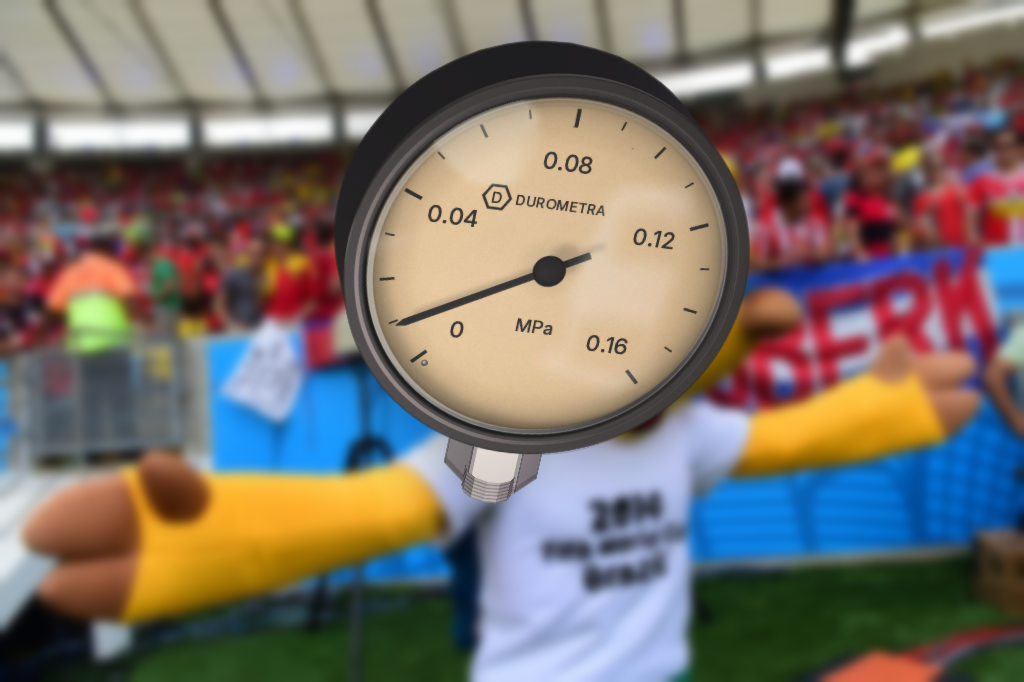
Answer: 0.01 MPa
